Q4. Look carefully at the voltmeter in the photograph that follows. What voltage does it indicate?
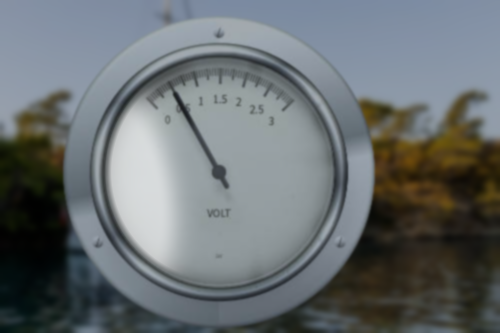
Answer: 0.5 V
